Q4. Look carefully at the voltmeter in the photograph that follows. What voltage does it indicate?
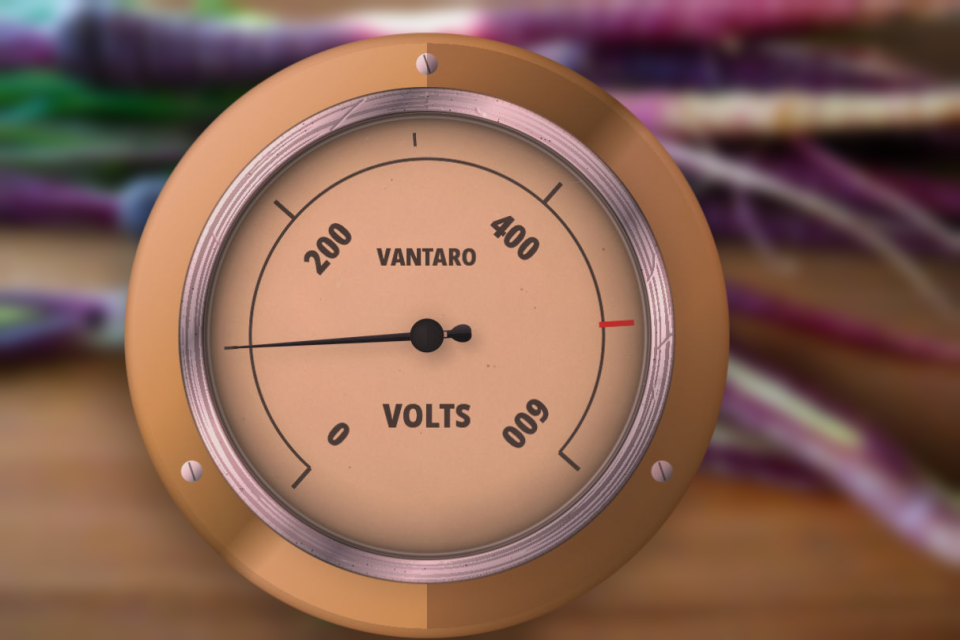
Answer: 100 V
